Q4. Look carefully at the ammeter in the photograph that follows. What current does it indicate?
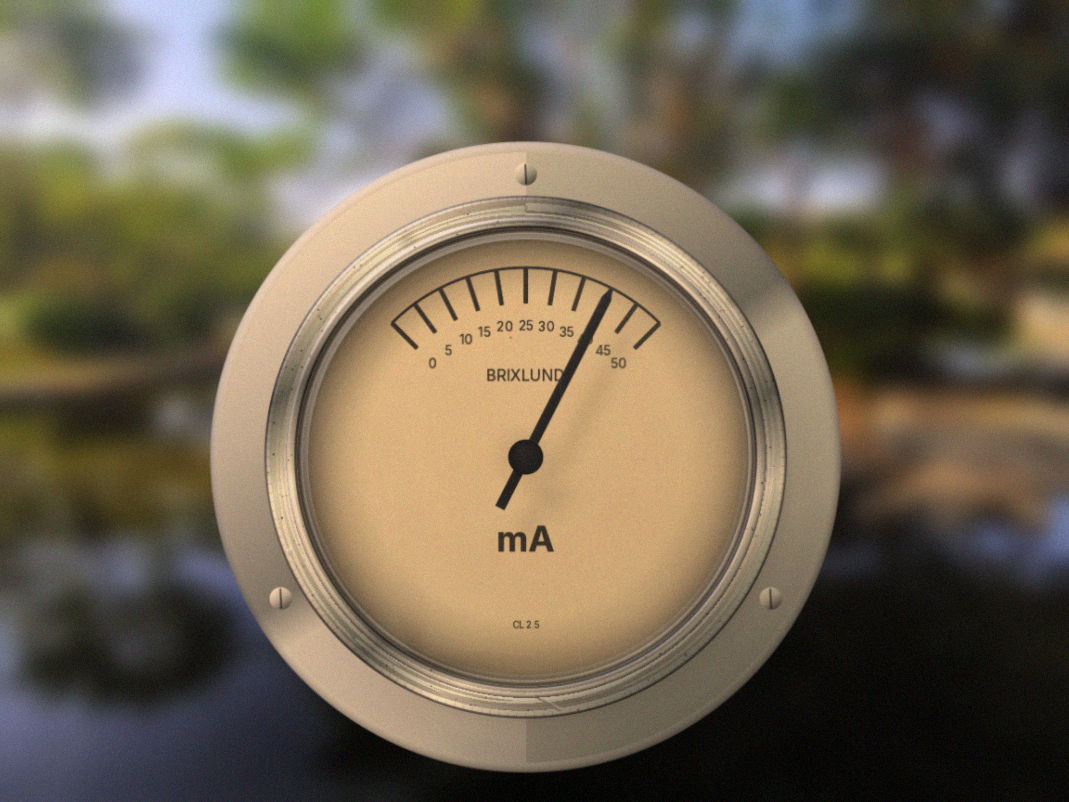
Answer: 40 mA
